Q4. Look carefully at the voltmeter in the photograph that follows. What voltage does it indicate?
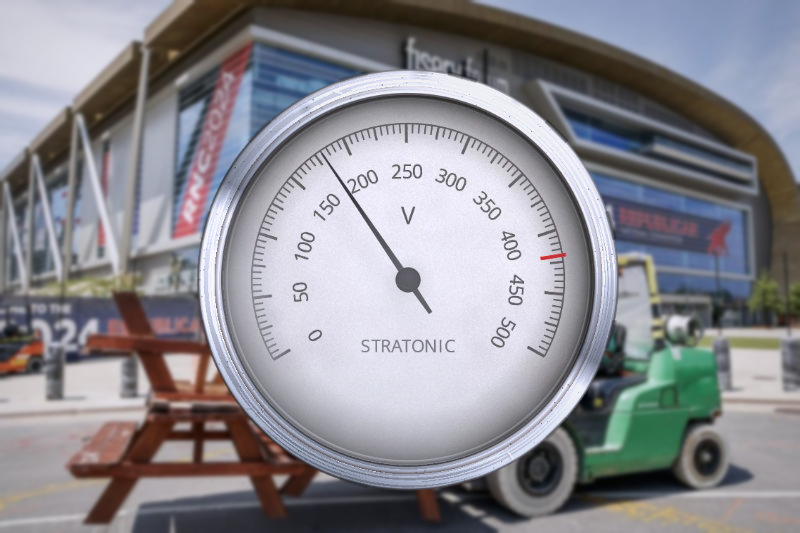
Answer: 180 V
